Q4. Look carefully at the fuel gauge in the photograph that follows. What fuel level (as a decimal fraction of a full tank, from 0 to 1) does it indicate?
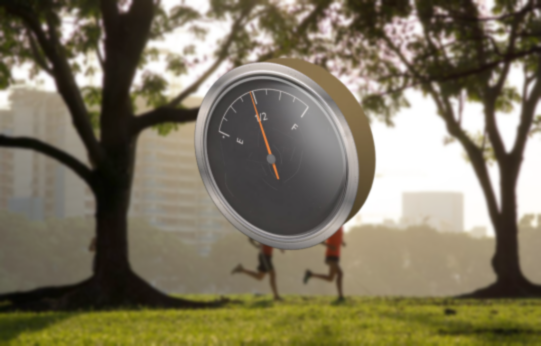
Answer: 0.5
